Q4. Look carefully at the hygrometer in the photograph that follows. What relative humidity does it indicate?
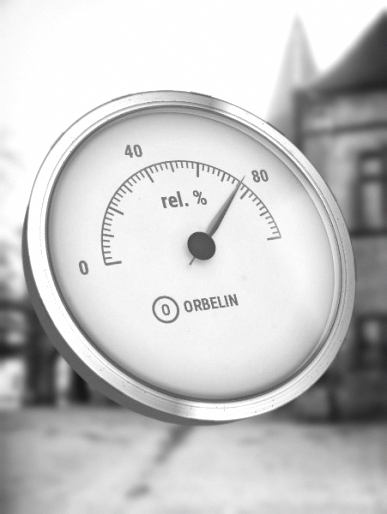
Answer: 76 %
